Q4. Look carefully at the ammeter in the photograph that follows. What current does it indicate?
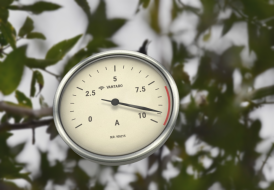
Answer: 9.5 A
